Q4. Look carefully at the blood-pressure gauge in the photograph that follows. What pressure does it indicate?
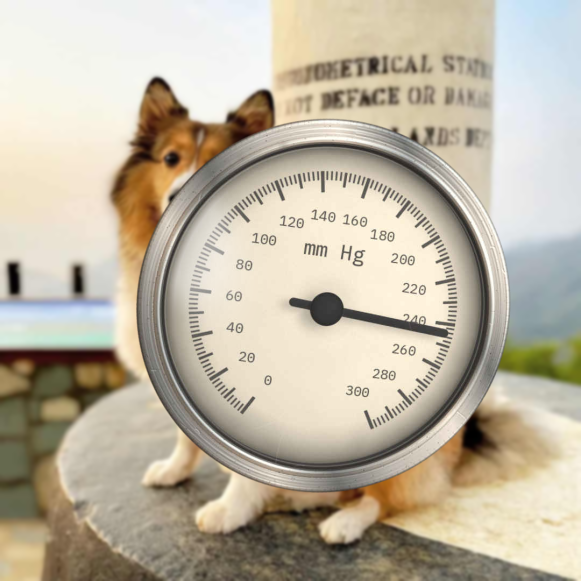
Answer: 244 mmHg
